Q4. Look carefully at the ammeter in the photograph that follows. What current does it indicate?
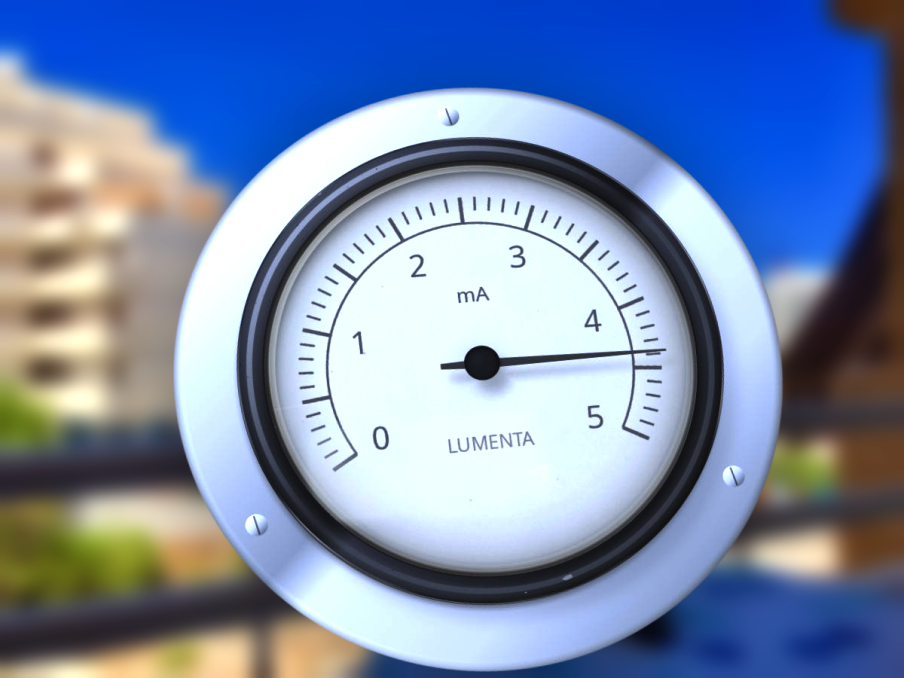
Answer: 4.4 mA
